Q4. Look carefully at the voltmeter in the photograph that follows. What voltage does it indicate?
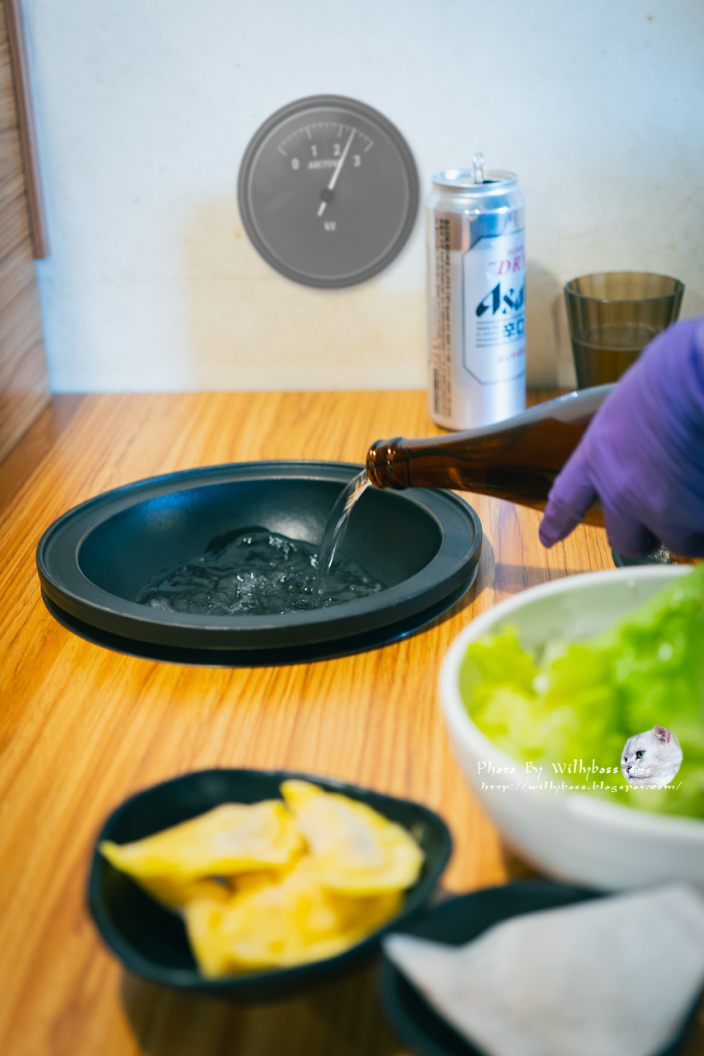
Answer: 2.4 kV
